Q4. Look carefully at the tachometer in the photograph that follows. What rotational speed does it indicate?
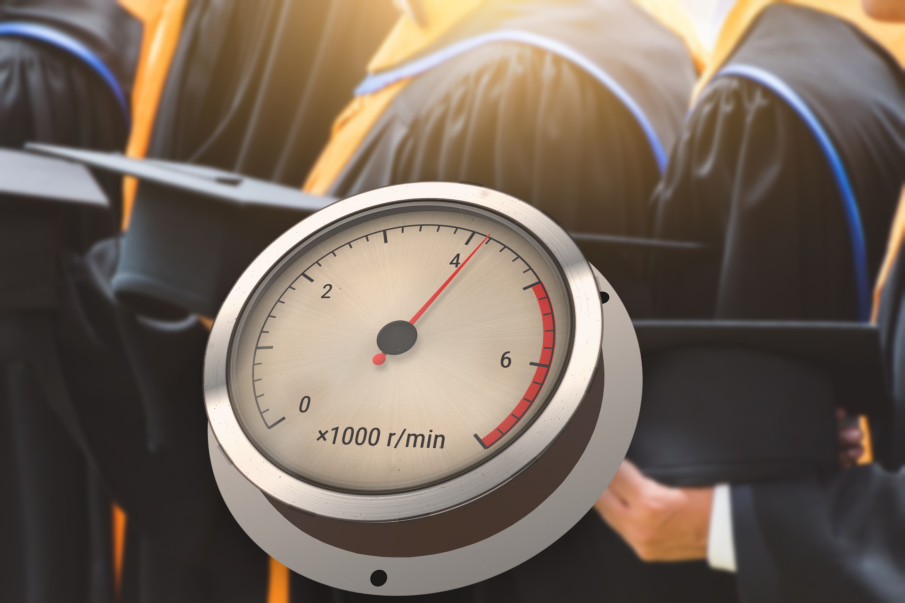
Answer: 4200 rpm
